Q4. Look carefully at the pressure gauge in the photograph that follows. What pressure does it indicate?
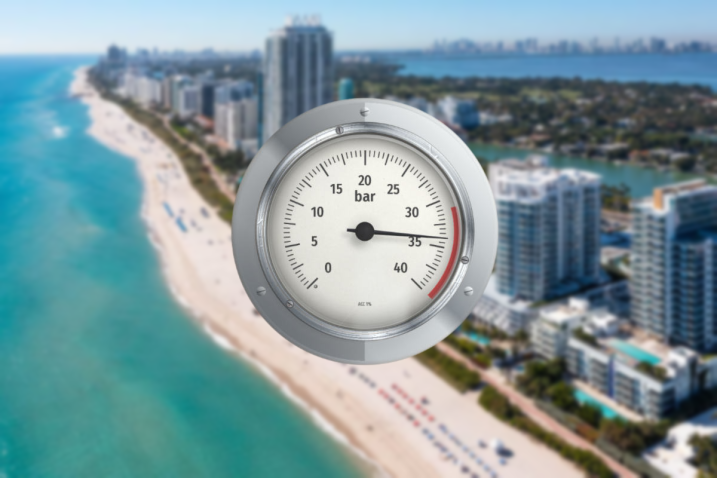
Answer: 34 bar
